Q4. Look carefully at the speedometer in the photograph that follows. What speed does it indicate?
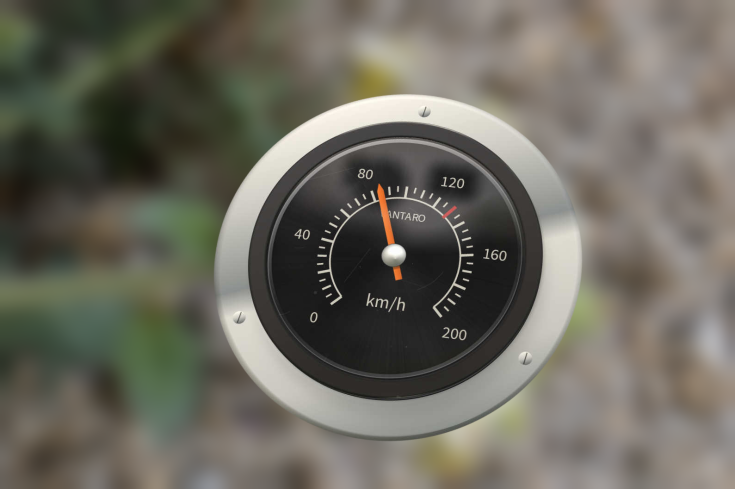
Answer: 85 km/h
